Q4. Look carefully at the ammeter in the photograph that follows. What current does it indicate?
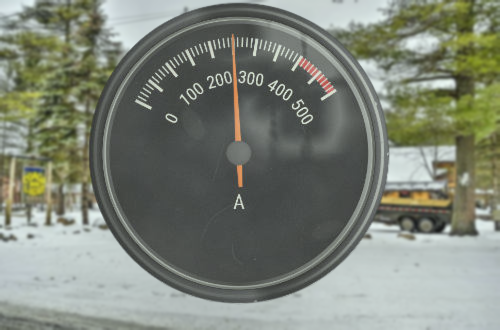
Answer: 250 A
